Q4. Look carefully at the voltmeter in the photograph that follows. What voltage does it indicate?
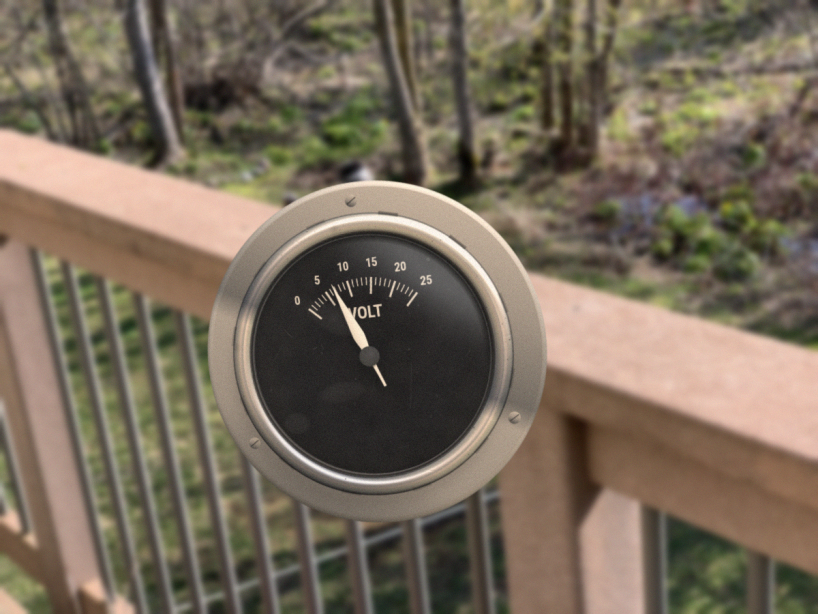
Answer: 7 V
